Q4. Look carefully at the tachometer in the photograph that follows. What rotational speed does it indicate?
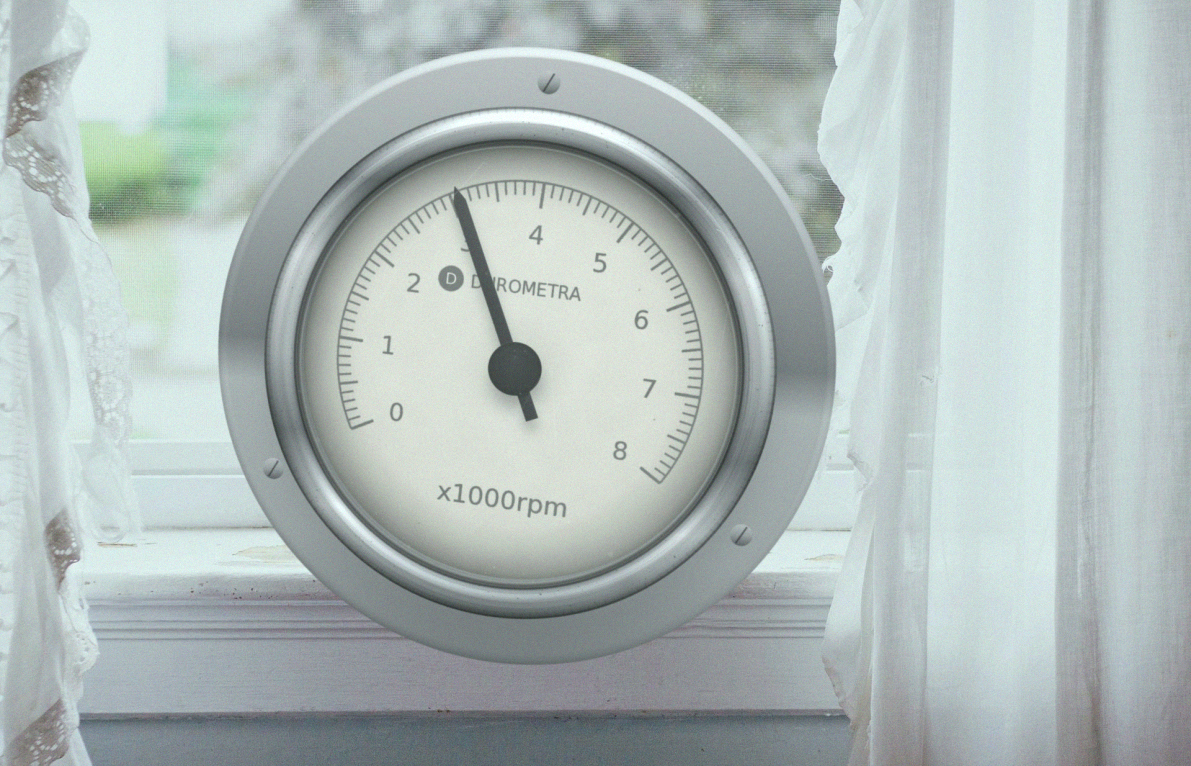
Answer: 3100 rpm
